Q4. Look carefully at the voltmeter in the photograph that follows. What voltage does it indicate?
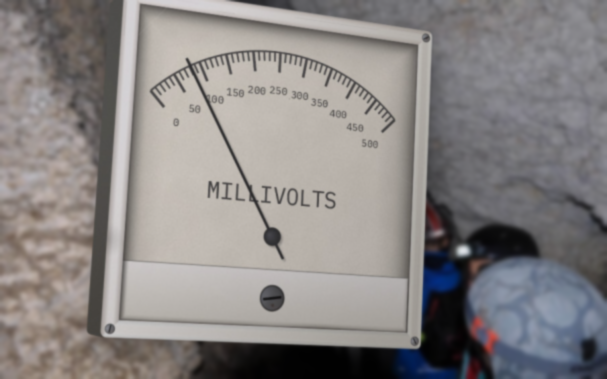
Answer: 80 mV
